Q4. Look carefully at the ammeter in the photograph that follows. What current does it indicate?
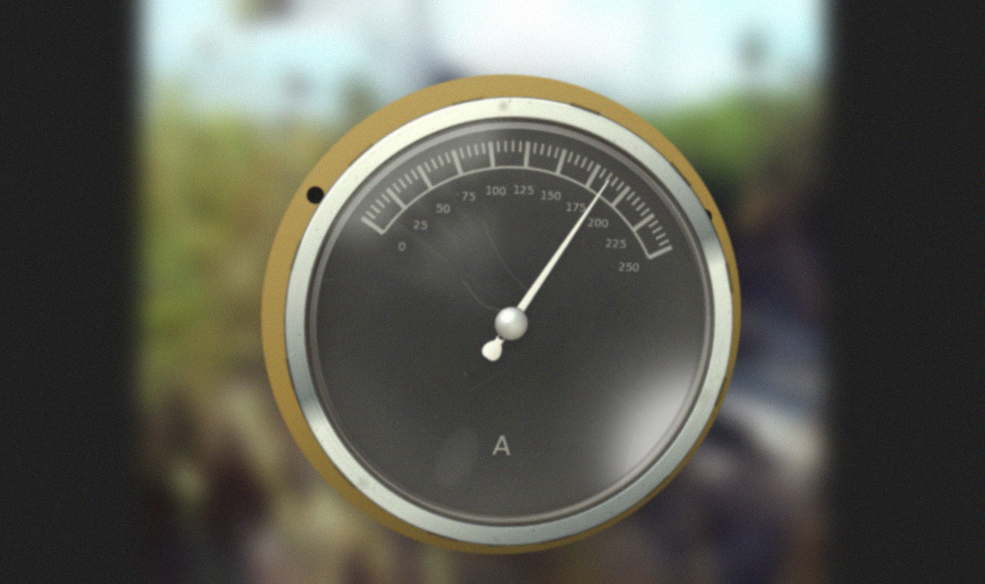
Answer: 185 A
